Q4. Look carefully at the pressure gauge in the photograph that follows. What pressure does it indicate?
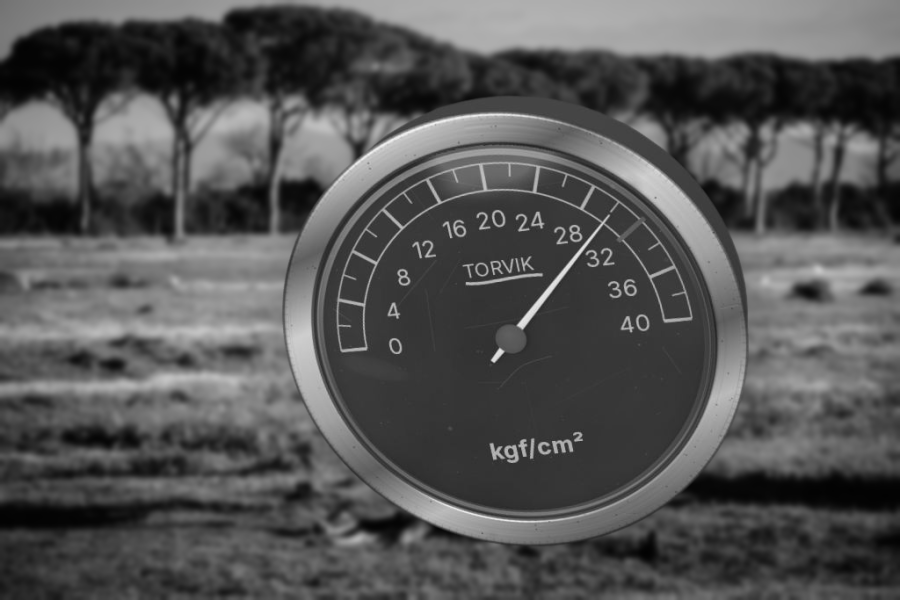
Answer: 30 kg/cm²
